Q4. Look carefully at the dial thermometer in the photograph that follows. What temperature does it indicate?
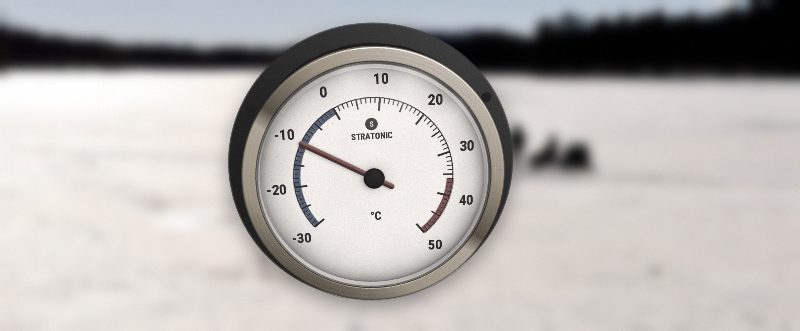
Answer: -10 °C
